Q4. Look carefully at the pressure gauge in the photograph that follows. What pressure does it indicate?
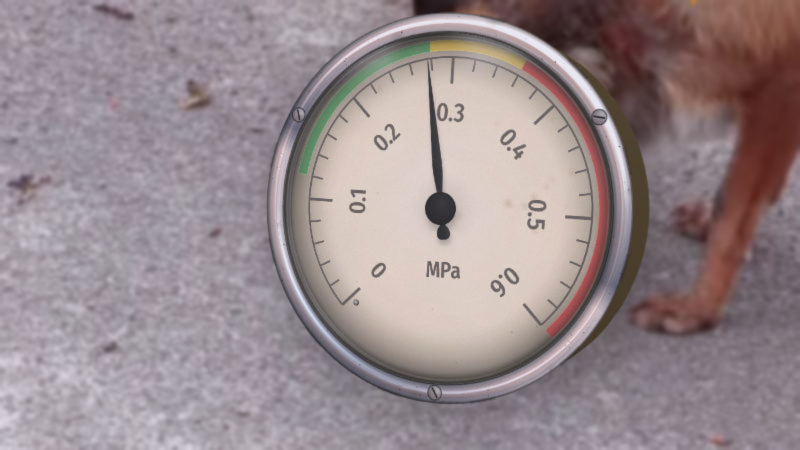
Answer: 0.28 MPa
